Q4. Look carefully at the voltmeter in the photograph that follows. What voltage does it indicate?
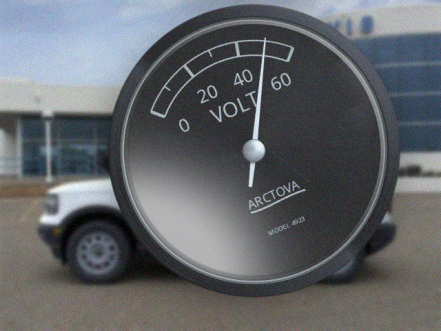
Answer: 50 V
